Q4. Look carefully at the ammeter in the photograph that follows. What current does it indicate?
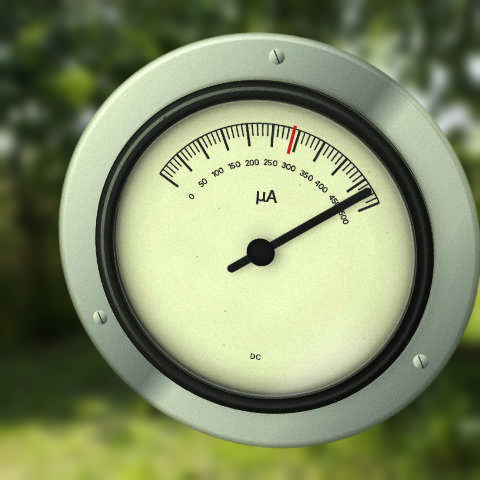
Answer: 470 µA
